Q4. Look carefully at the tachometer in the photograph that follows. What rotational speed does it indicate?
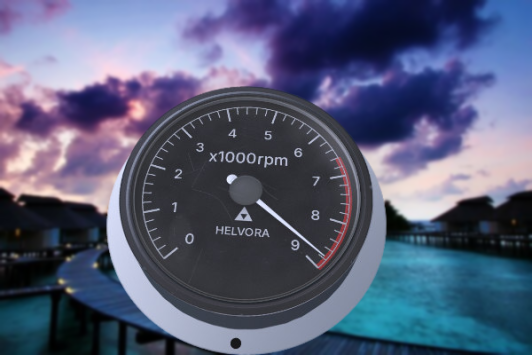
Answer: 8800 rpm
